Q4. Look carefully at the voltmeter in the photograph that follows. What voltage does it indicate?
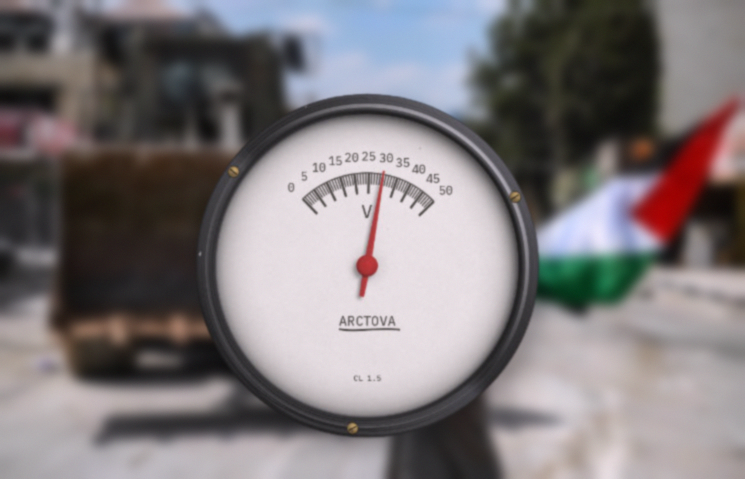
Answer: 30 V
